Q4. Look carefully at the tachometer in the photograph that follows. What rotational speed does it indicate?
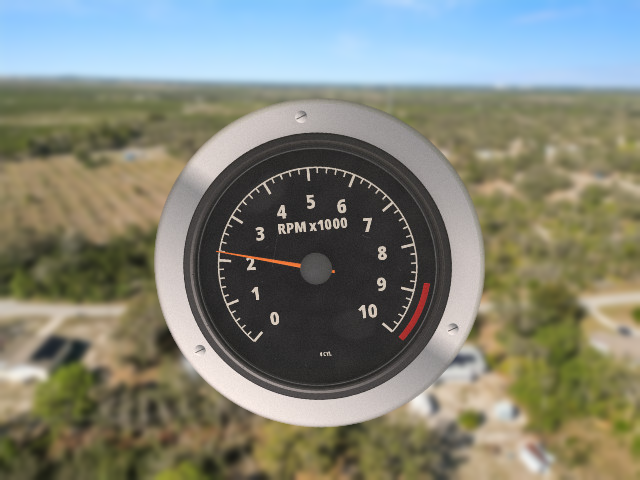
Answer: 2200 rpm
